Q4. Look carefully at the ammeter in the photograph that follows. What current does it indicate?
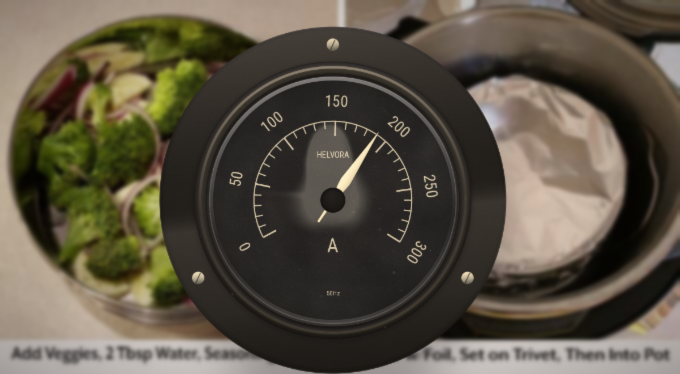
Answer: 190 A
